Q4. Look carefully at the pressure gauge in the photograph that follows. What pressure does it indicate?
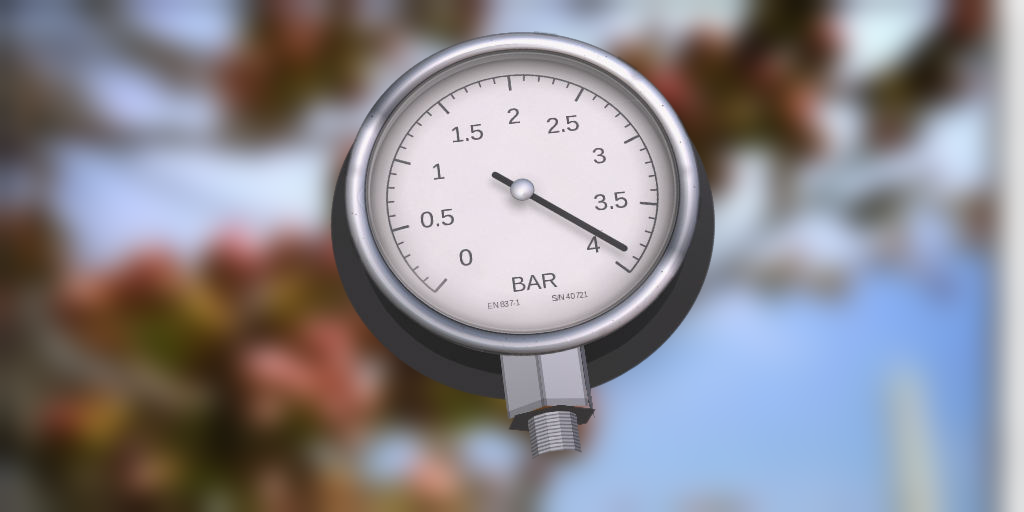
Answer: 3.9 bar
